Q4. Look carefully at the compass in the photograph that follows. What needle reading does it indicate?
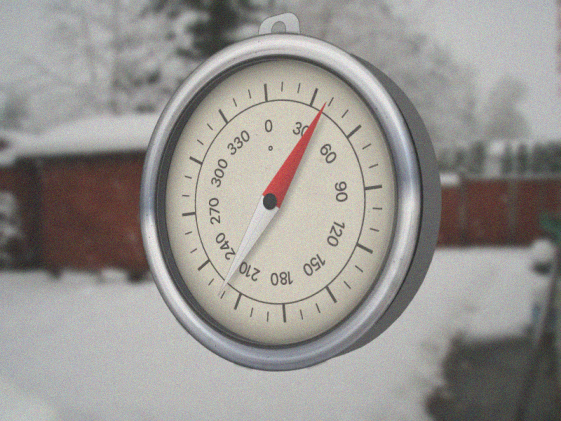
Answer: 40 °
